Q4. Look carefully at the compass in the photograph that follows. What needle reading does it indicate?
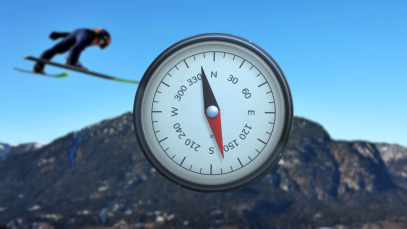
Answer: 165 °
